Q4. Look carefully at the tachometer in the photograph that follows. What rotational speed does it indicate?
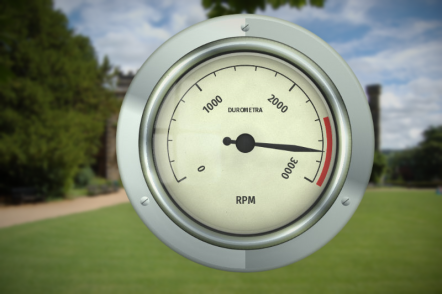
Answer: 2700 rpm
